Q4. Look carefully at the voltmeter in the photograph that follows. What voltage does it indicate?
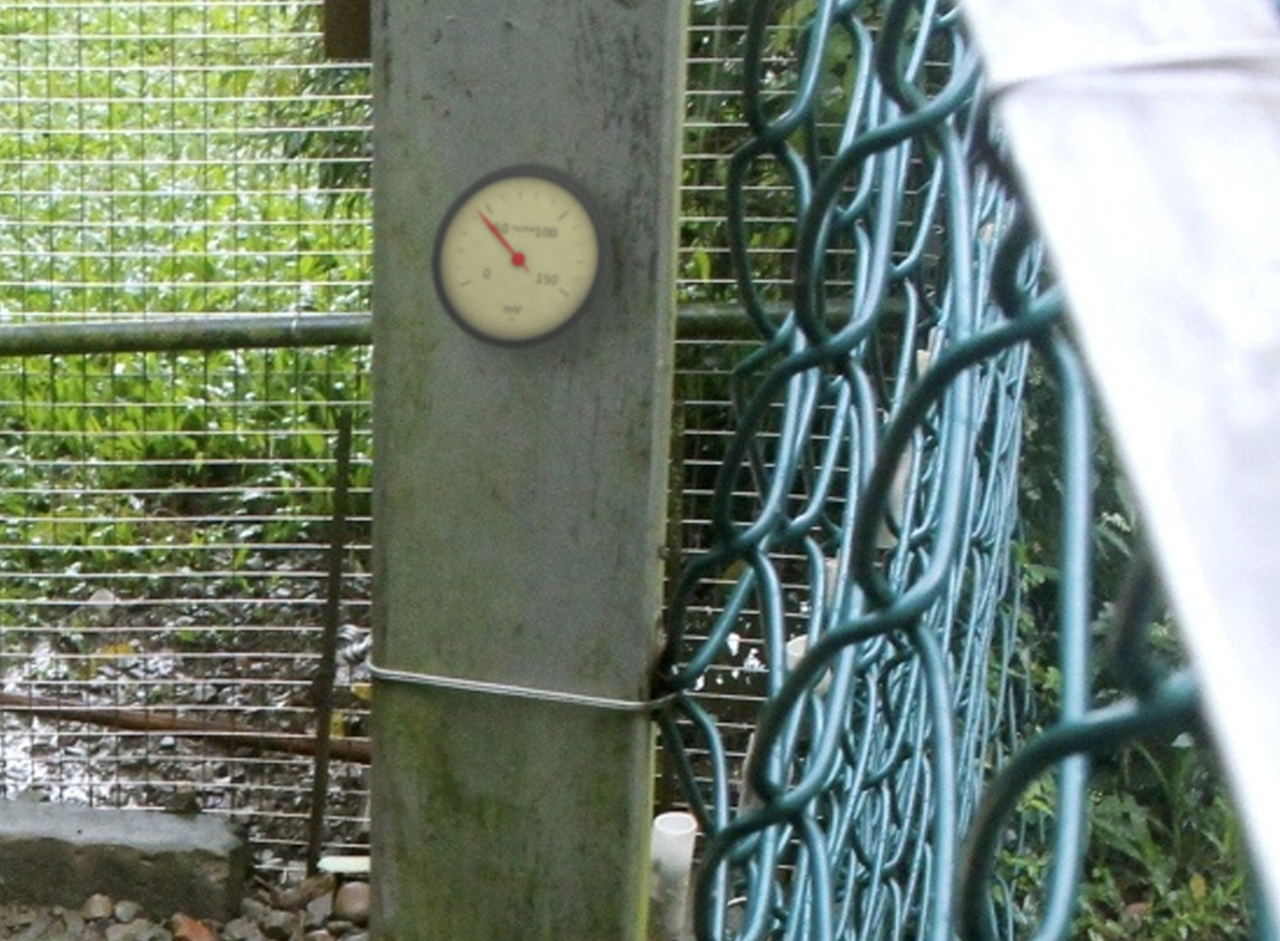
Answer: 45 mV
